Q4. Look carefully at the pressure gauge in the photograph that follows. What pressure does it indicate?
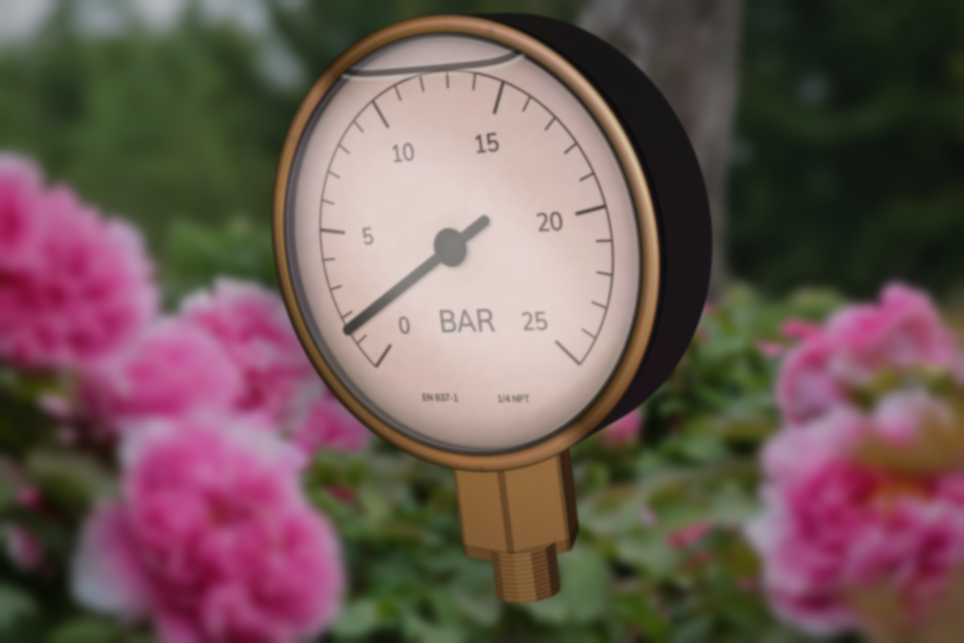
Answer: 1.5 bar
